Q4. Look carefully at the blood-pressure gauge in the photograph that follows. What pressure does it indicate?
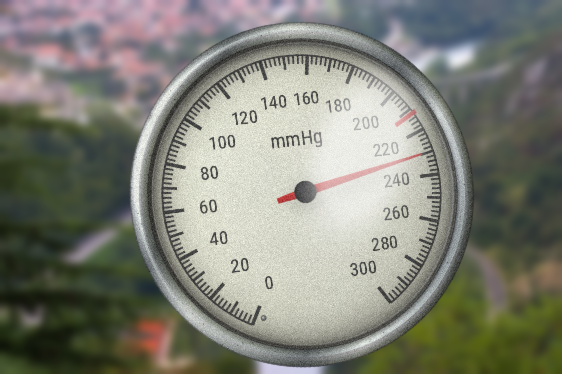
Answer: 230 mmHg
